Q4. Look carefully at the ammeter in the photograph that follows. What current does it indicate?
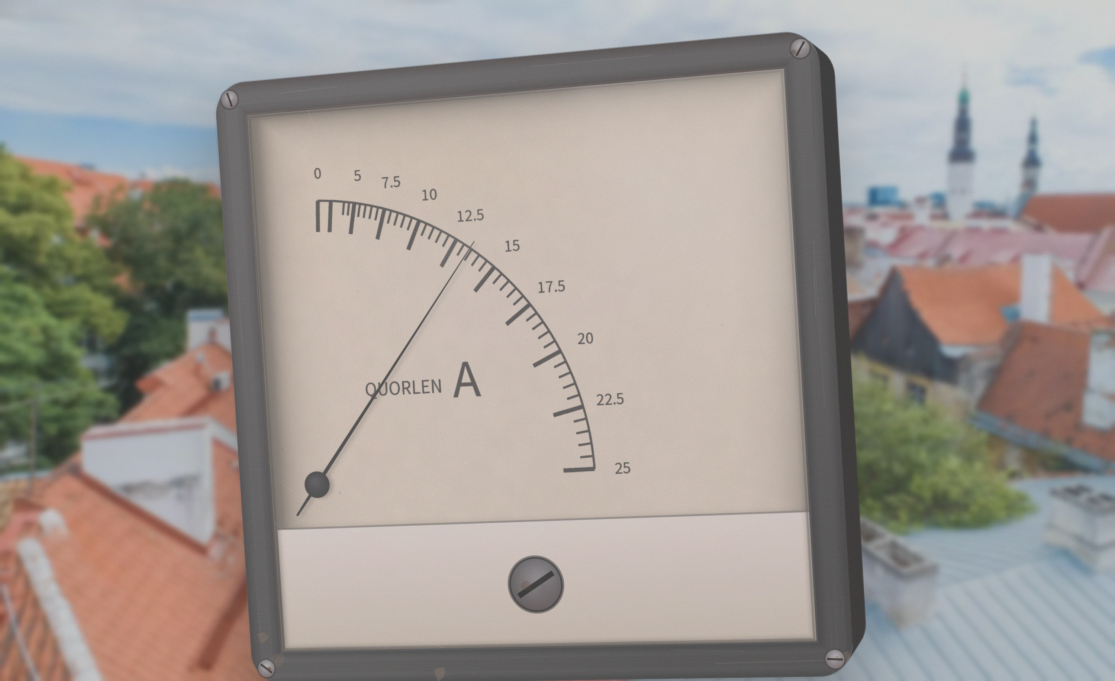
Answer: 13.5 A
